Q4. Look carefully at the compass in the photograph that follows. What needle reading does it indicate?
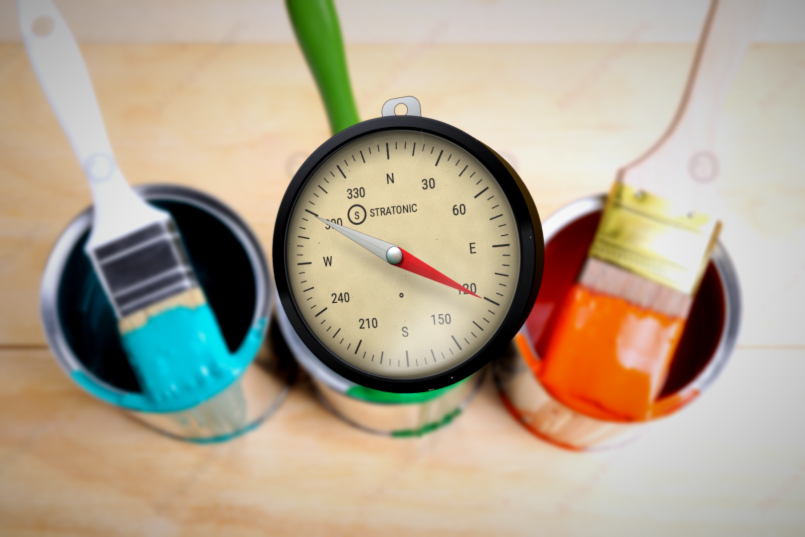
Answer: 120 °
